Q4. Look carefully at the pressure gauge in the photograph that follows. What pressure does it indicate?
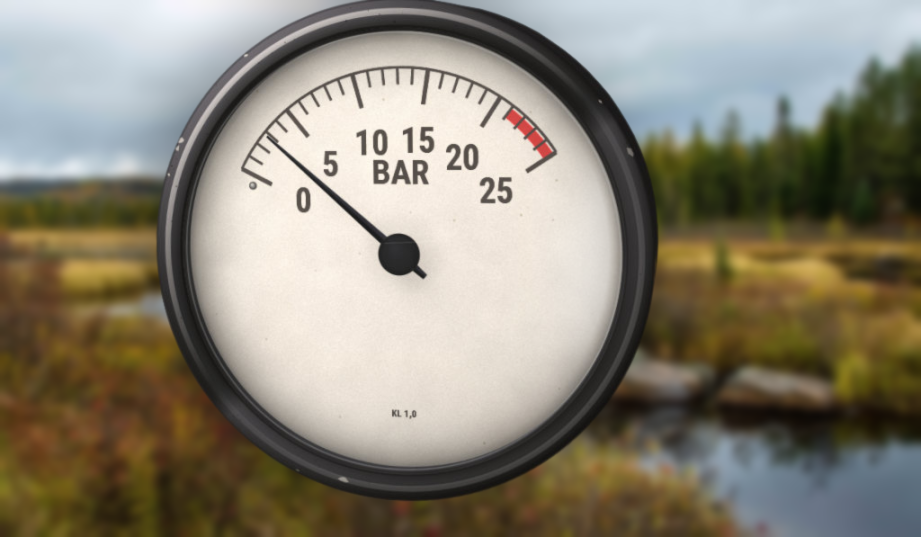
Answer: 3 bar
